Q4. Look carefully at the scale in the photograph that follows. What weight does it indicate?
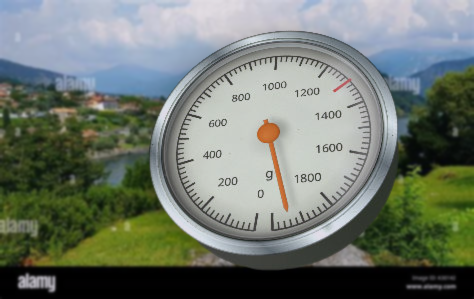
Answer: 1940 g
